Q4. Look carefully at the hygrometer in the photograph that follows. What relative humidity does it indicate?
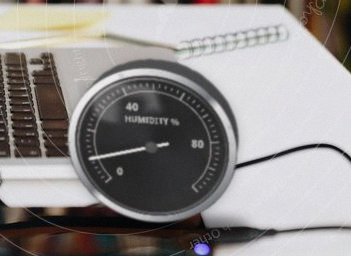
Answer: 10 %
